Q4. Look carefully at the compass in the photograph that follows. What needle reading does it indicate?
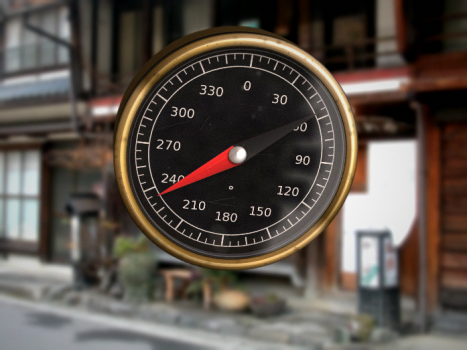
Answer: 235 °
